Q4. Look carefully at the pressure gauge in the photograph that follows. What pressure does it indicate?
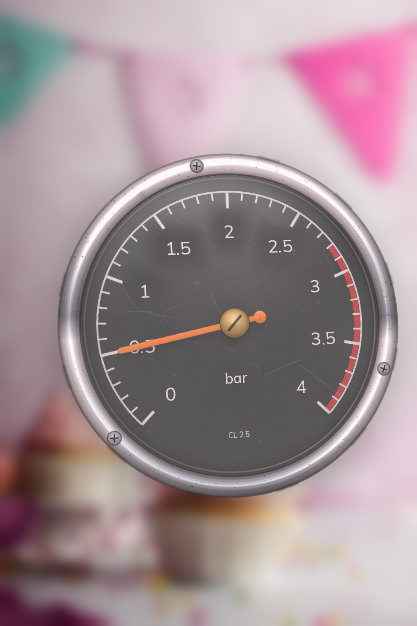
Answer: 0.5 bar
